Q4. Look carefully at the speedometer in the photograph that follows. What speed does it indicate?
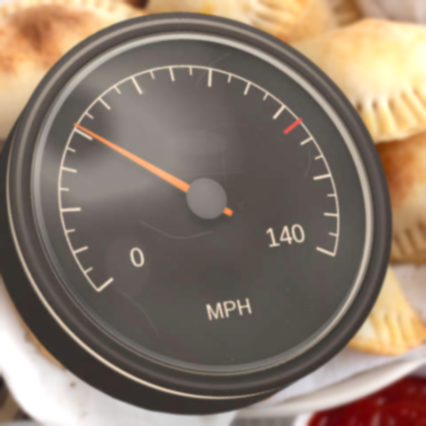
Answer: 40 mph
